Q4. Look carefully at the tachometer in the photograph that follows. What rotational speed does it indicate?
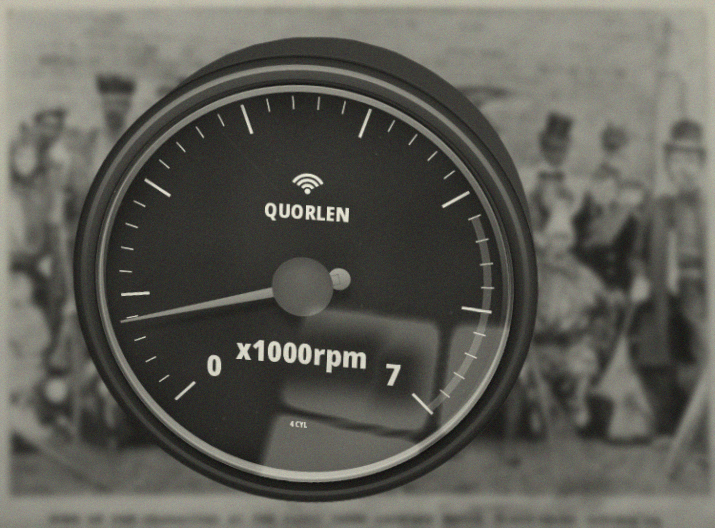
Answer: 800 rpm
